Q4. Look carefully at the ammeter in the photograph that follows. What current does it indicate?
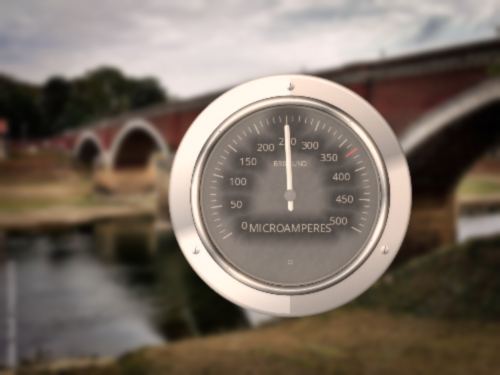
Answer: 250 µA
